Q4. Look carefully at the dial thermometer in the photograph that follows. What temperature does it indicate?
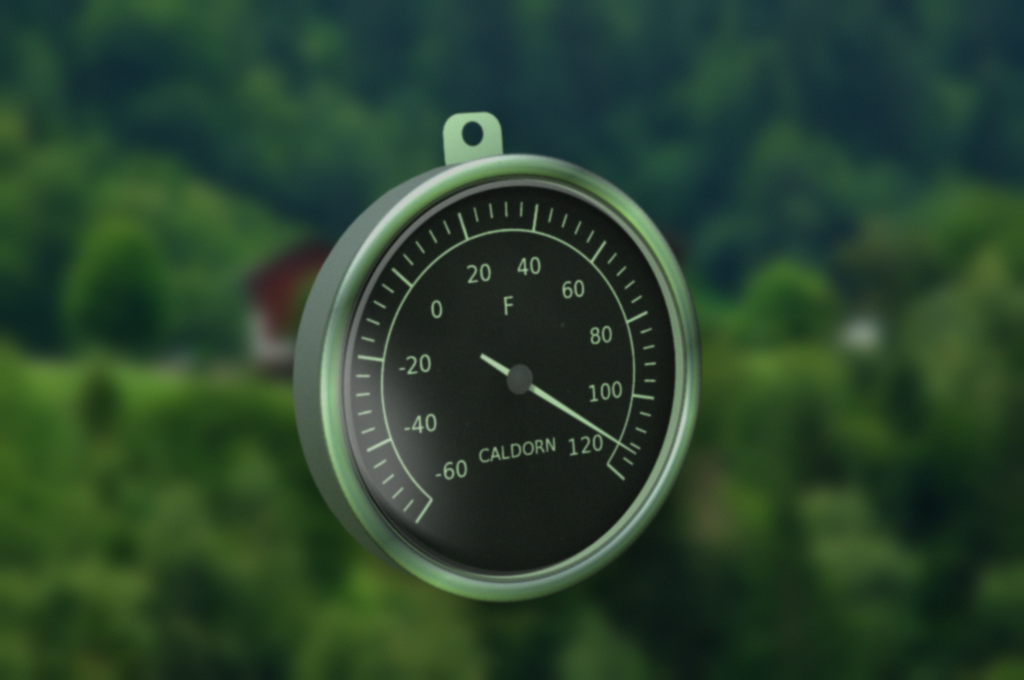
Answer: 114 °F
